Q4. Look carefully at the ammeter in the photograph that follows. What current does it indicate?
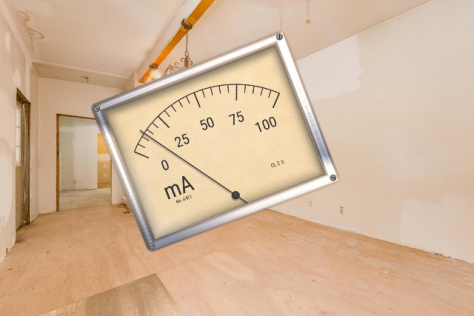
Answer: 12.5 mA
